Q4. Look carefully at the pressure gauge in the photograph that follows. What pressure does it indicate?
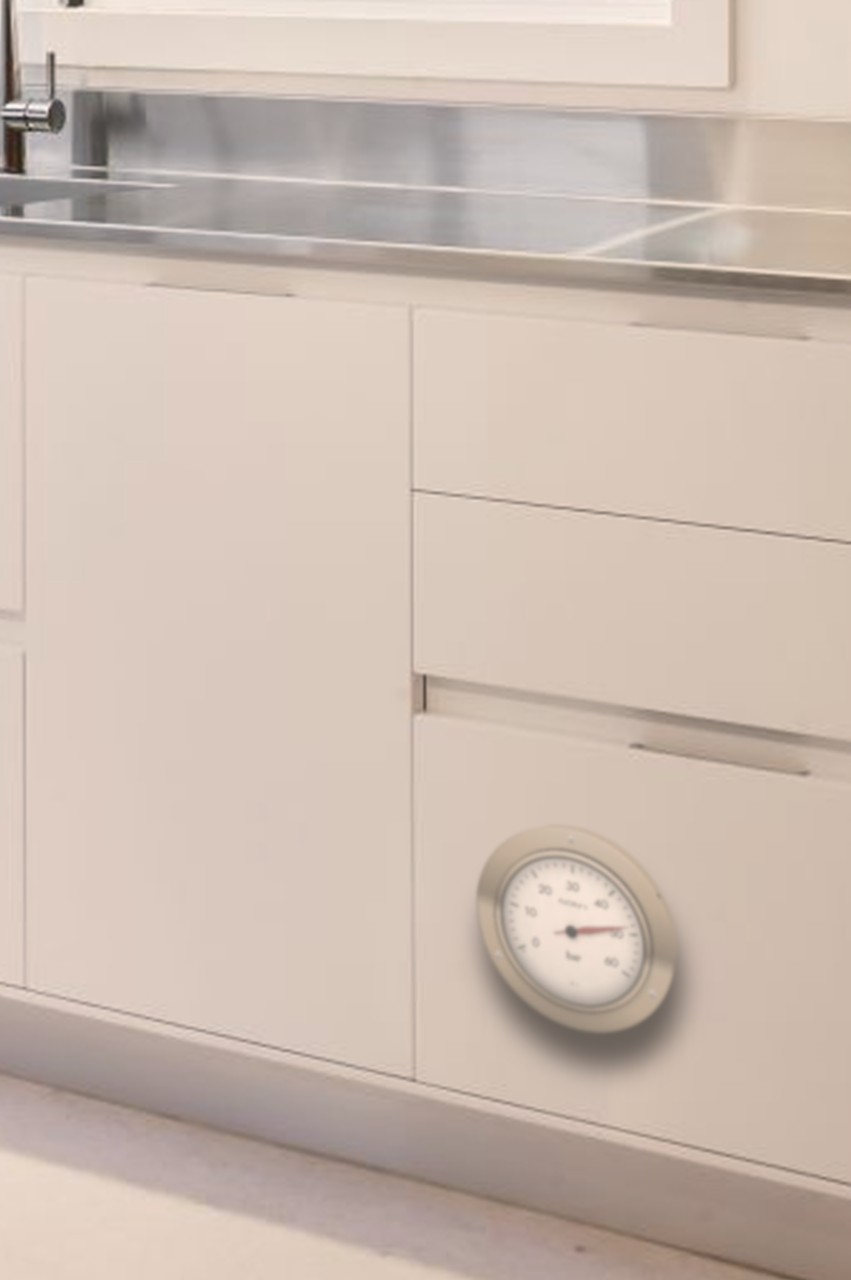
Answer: 48 bar
